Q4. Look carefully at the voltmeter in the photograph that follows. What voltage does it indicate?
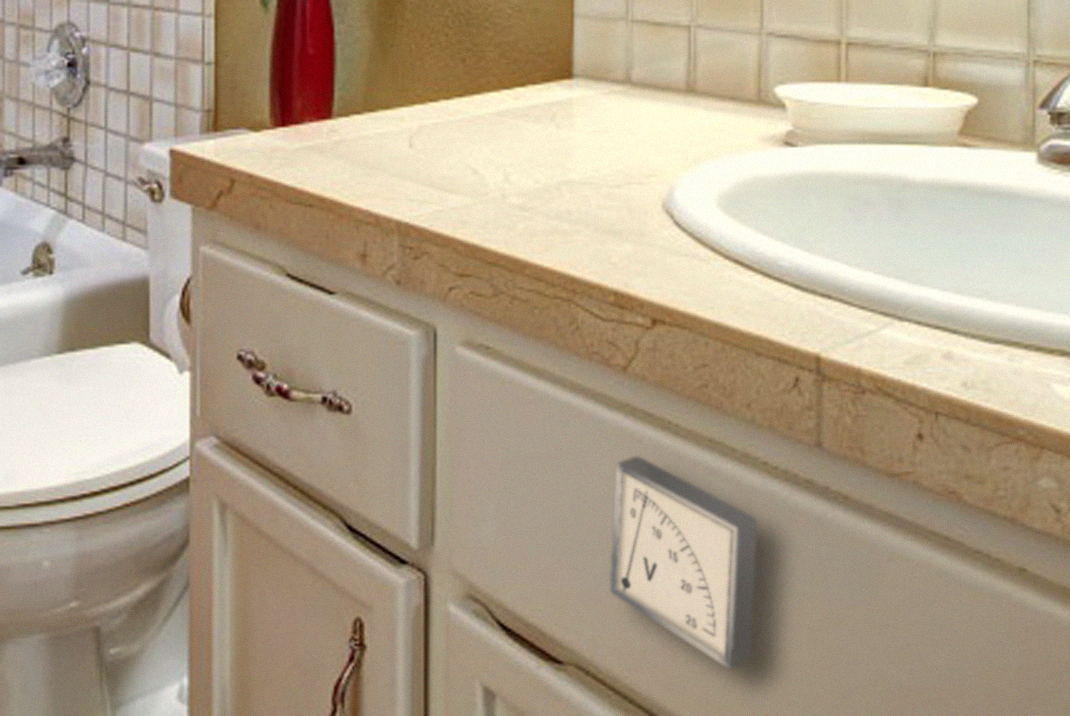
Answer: 5 V
